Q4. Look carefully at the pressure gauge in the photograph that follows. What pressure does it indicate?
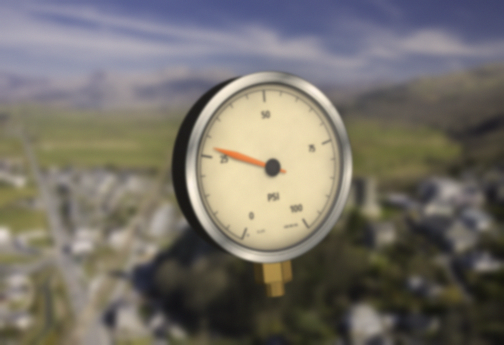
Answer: 27.5 psi
